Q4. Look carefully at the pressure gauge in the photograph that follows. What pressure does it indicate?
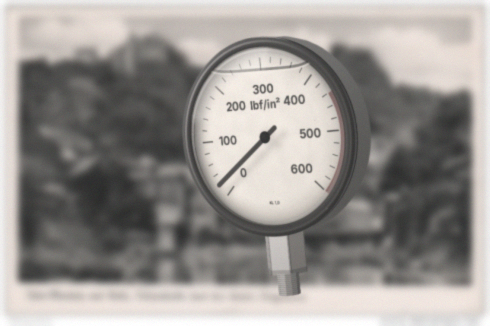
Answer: 20 psi
